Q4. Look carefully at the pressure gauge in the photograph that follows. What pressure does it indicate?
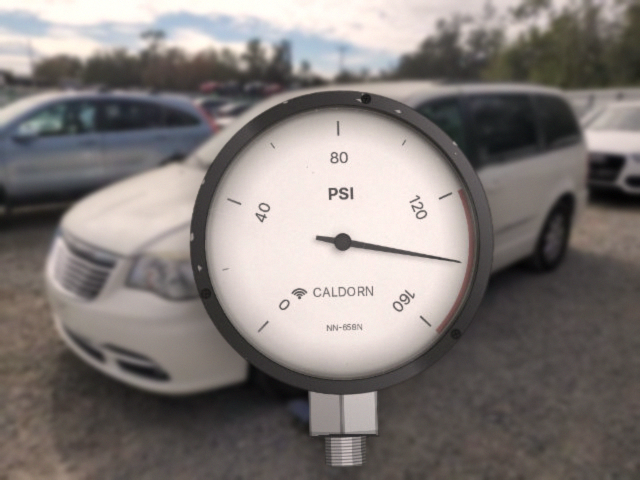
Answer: 140 psi
